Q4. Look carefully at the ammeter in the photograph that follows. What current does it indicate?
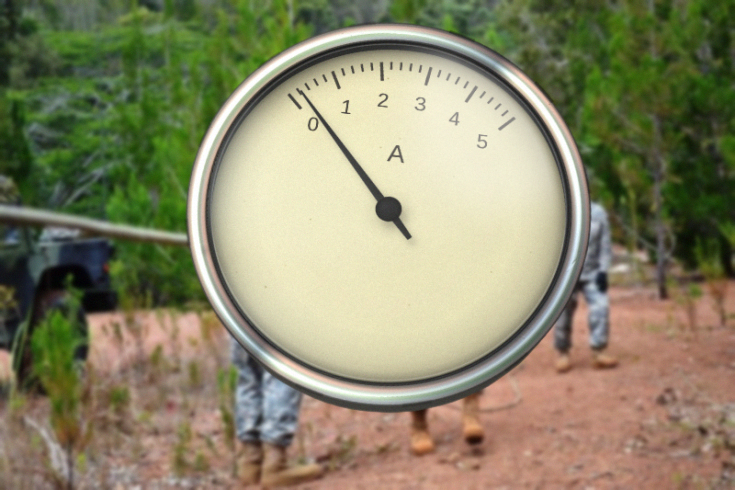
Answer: 0.2 A
